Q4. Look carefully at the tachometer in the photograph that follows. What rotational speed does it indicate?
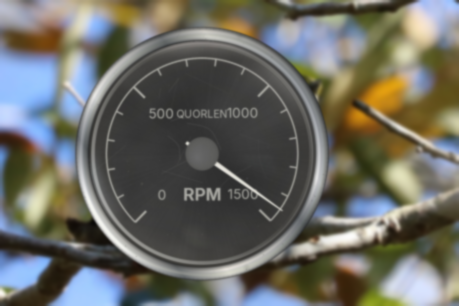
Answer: 1450 rpm
